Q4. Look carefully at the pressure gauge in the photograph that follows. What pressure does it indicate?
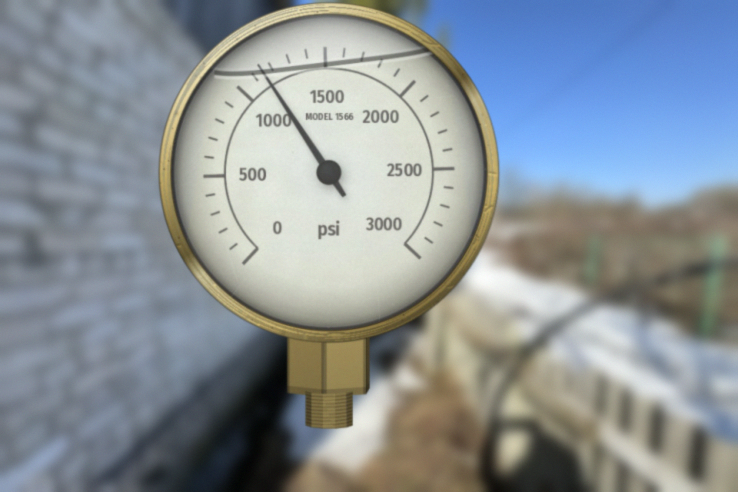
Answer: 1150 psi
